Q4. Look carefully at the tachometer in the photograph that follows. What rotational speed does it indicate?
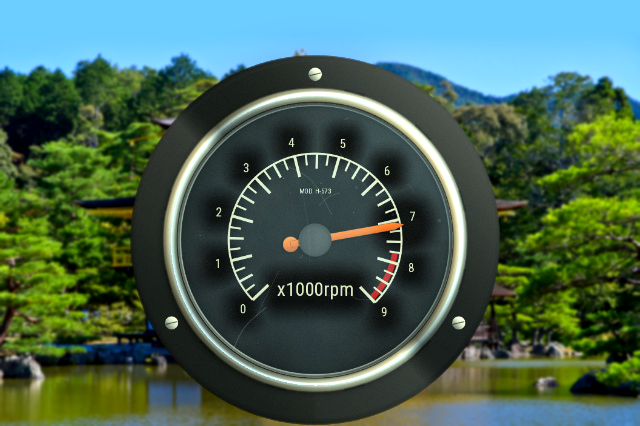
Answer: 7125 rpm
